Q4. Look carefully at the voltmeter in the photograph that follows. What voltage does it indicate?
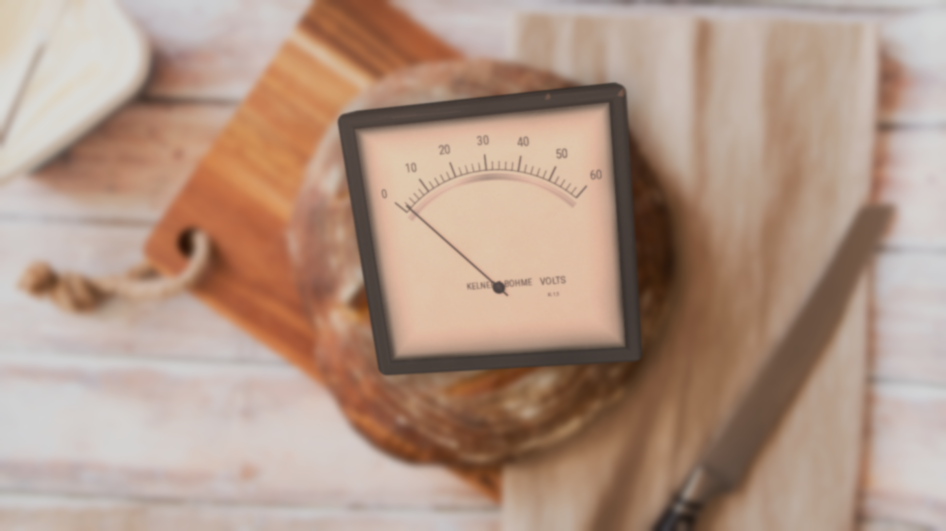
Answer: 2 V
